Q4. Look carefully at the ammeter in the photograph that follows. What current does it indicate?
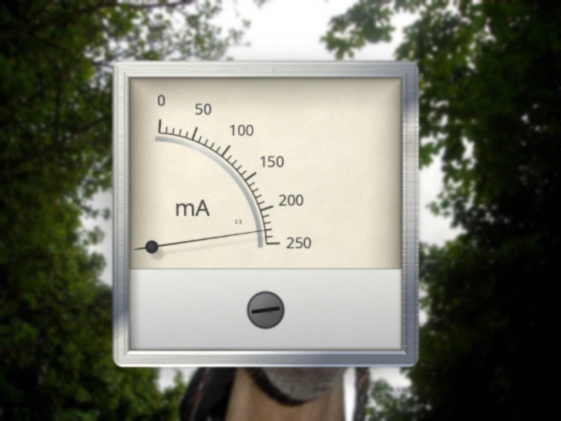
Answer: 230 mA
